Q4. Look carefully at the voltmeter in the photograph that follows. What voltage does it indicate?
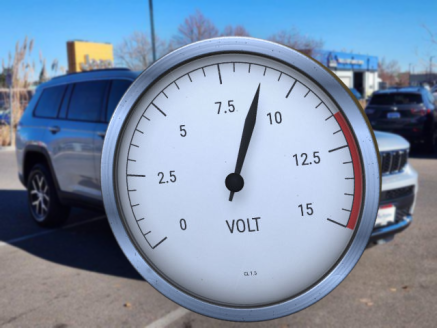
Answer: 9 V
